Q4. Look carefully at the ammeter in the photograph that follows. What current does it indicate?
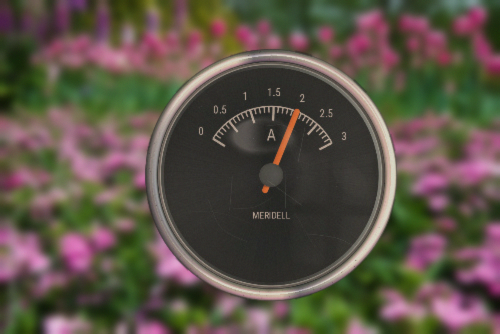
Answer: 2 A
